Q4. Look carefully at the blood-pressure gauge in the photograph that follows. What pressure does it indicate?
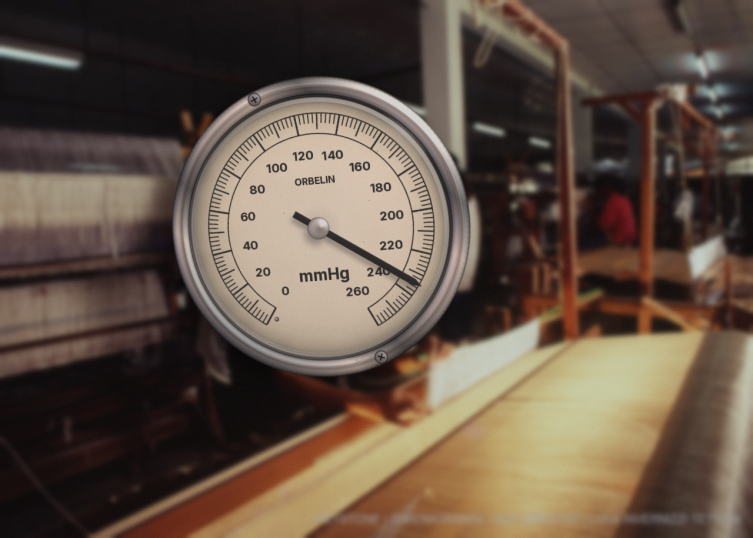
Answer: 234 mmHg
